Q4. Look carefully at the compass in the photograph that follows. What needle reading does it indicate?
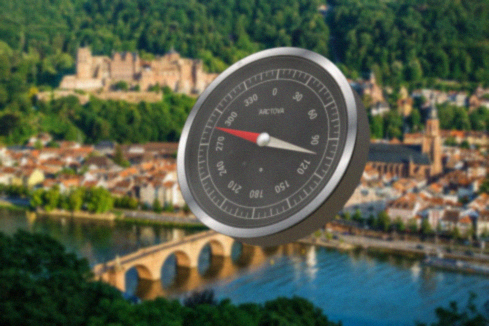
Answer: 285 °
